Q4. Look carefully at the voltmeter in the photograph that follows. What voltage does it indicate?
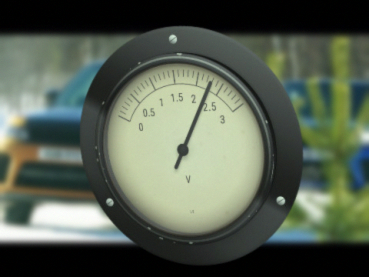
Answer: 2.3 V
